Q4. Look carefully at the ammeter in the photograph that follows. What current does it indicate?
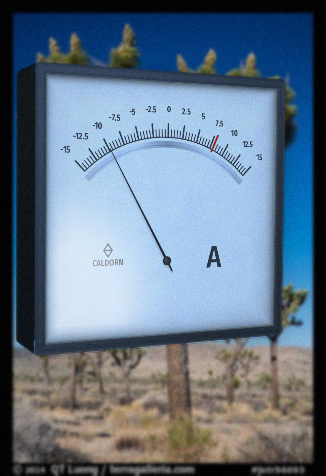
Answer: -10 A
